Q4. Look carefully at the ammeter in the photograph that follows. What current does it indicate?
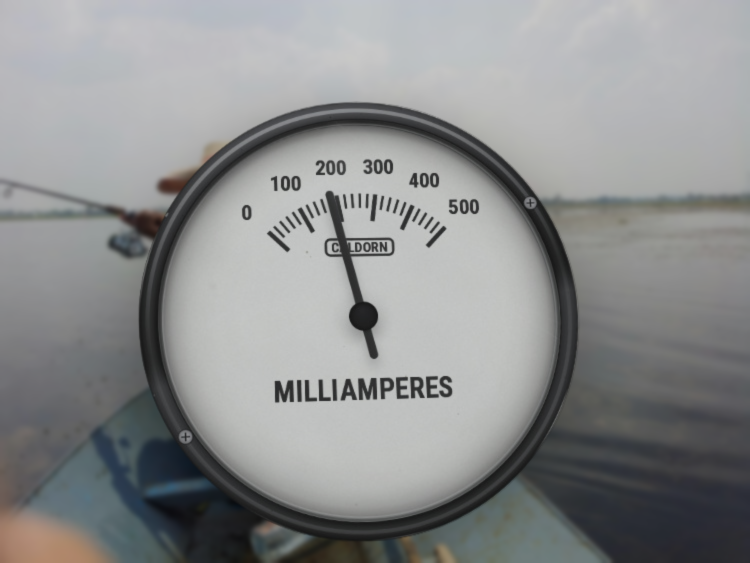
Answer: 180 mA
